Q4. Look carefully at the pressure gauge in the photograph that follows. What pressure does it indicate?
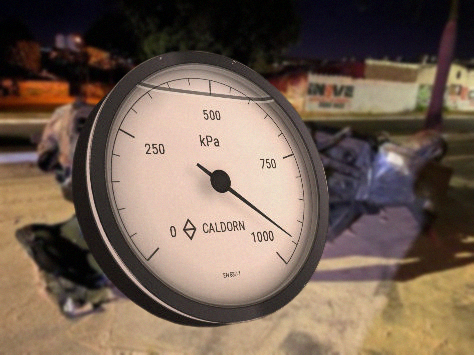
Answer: 950 kPa
